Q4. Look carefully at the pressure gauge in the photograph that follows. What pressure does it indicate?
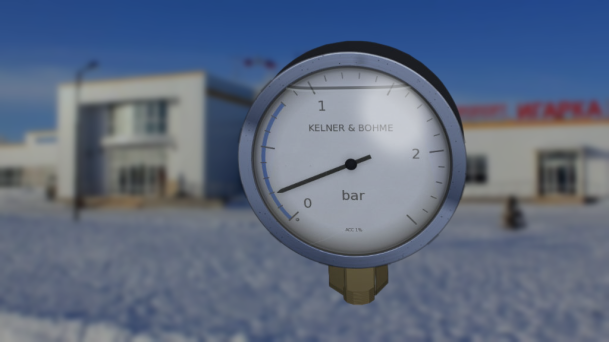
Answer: 0.2 bar
